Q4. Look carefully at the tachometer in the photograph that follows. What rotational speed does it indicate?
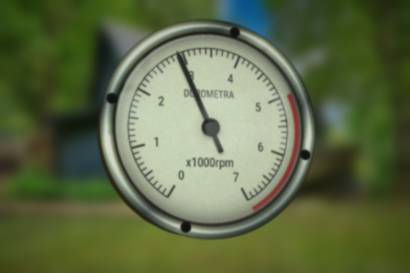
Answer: 2900 rpm
